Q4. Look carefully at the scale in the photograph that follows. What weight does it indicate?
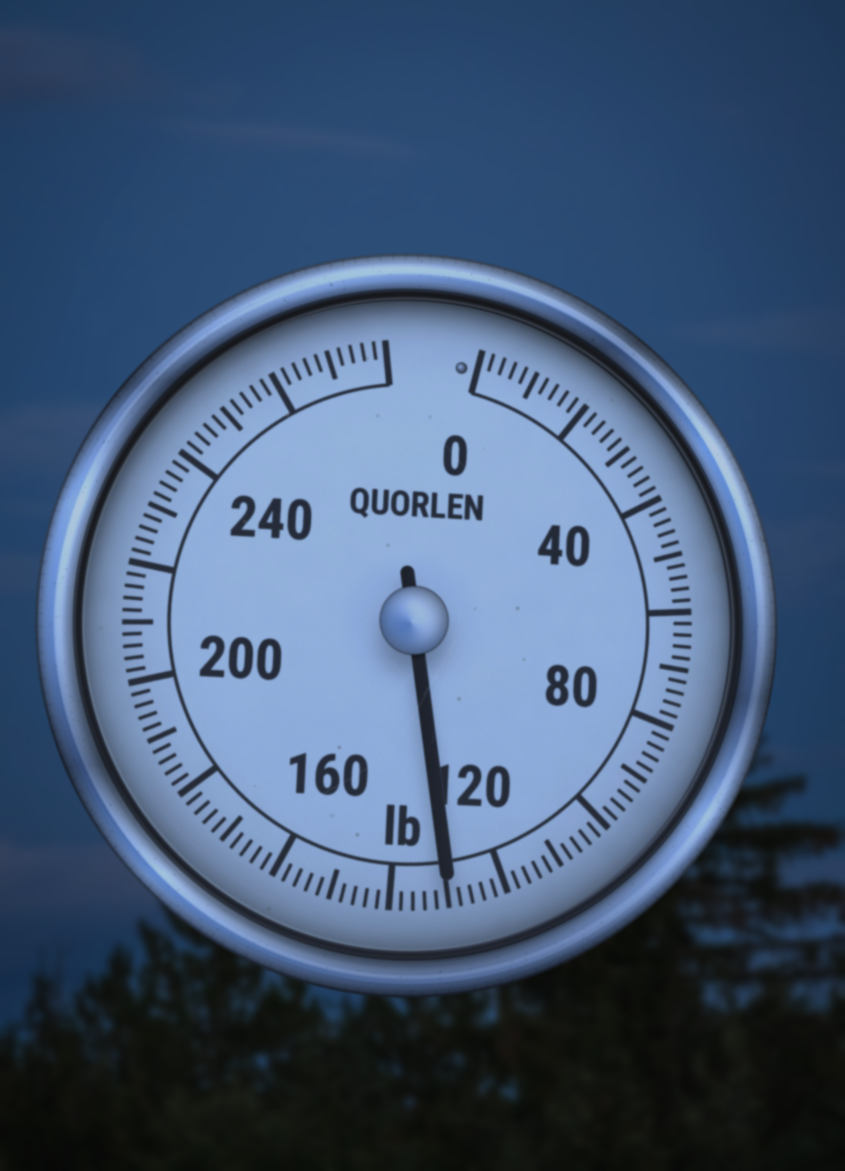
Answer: 130 lb
